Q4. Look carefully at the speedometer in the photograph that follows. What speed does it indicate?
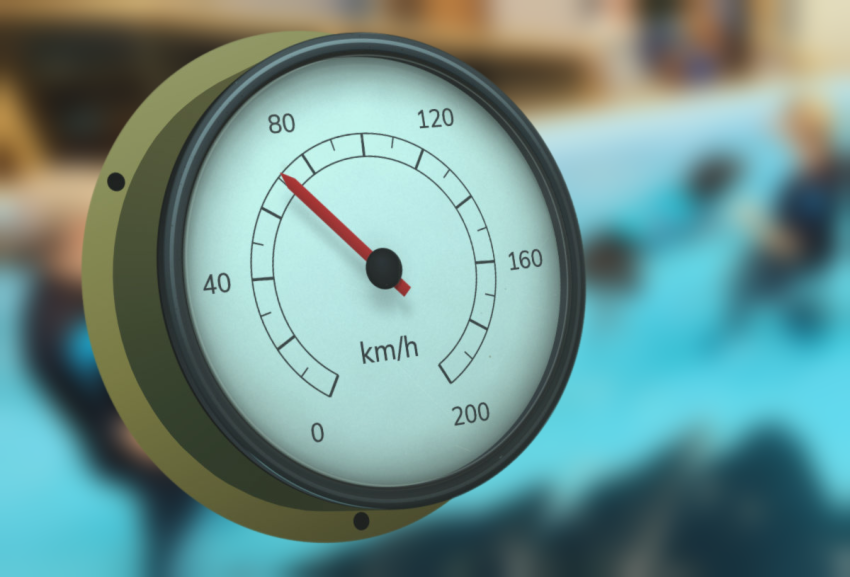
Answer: 70 km/h
